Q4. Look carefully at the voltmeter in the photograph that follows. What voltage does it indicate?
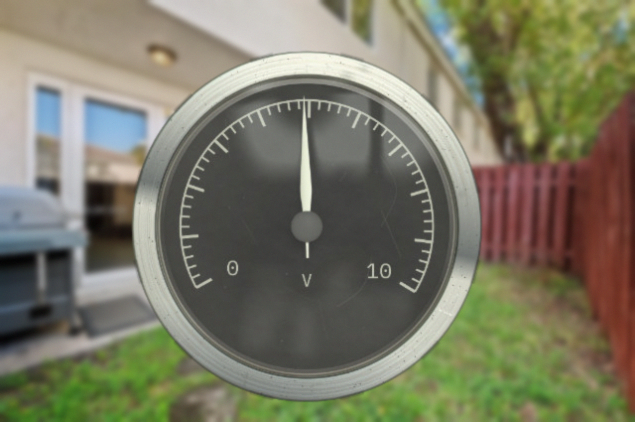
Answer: 4.9 V
